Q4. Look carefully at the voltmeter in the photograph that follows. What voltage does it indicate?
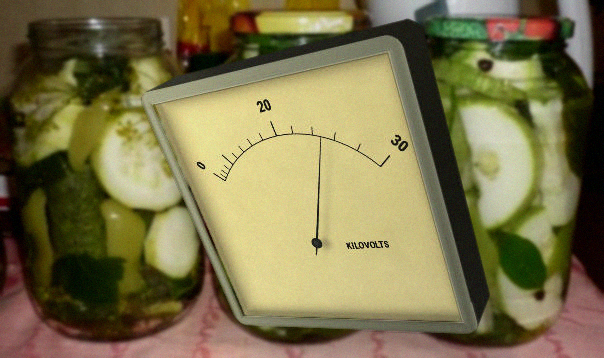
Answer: 25 kV
